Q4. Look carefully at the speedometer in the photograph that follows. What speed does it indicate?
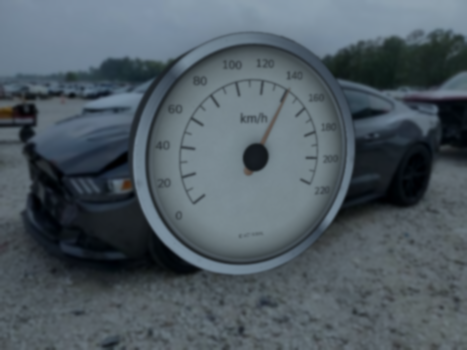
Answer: 140 km/h
